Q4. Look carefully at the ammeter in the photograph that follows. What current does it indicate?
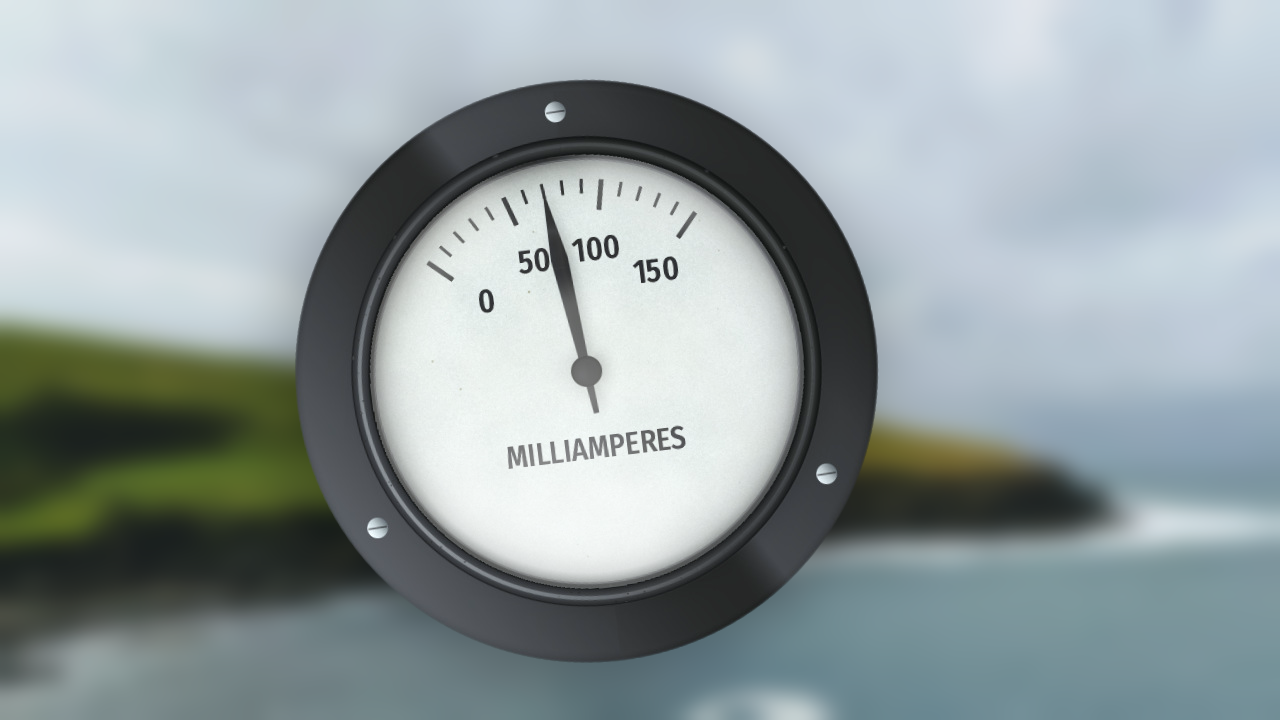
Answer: 70 mA
